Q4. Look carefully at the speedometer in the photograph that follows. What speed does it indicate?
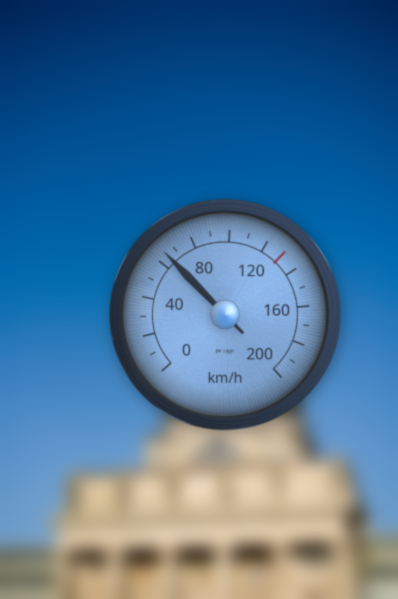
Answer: 65 km/h
